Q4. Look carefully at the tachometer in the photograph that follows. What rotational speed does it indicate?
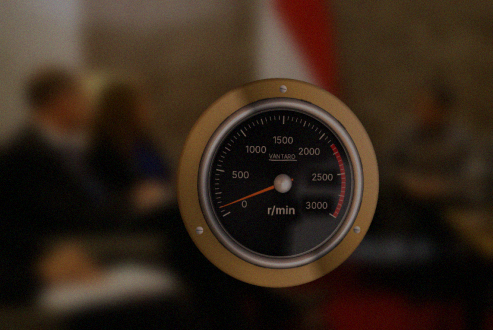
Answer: 100 rpm
